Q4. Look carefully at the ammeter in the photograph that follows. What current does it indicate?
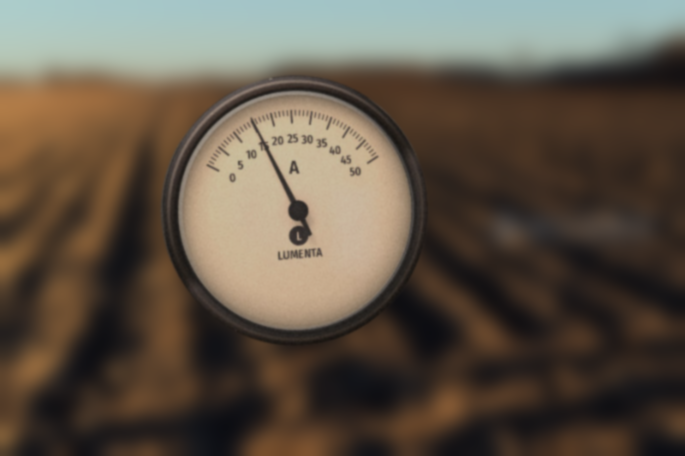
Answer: 15 A
